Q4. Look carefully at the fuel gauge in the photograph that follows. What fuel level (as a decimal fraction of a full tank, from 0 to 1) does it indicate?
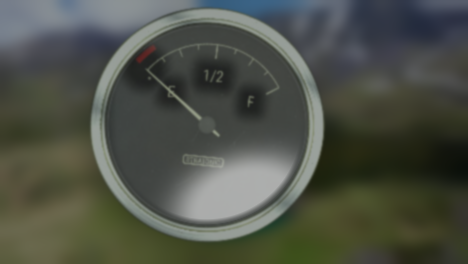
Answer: 0
